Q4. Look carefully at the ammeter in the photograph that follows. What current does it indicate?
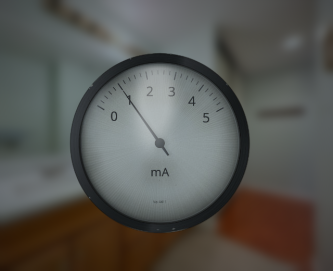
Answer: 1 mA
